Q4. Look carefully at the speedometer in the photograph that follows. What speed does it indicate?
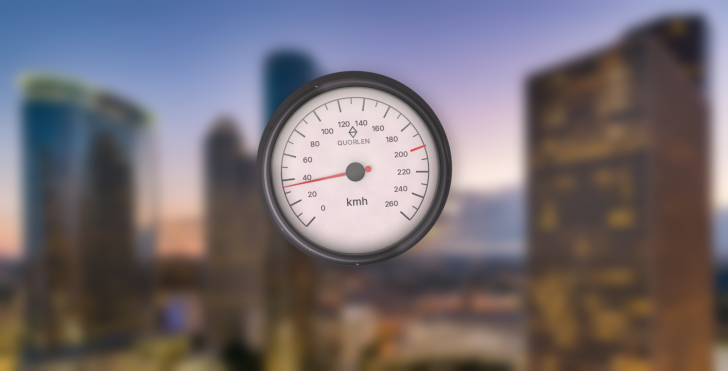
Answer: 35 km/h
